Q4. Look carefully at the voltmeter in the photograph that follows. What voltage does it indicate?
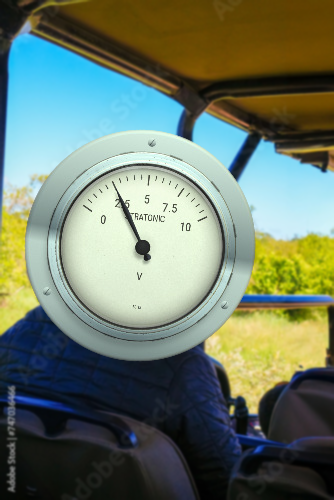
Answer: 2.5 V
